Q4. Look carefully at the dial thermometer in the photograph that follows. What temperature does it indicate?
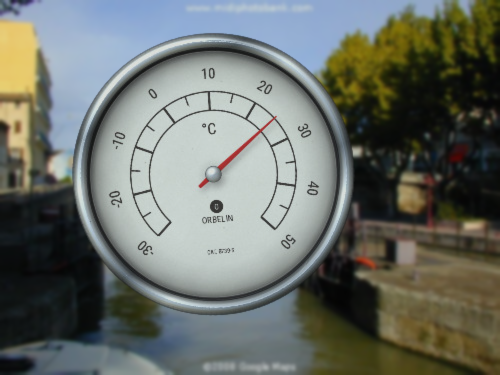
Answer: 25 °C
